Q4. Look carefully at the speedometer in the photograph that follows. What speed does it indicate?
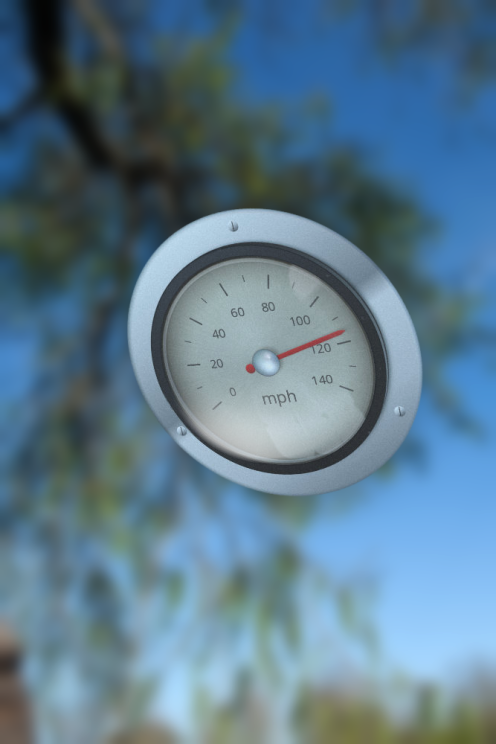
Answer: 115 mph
